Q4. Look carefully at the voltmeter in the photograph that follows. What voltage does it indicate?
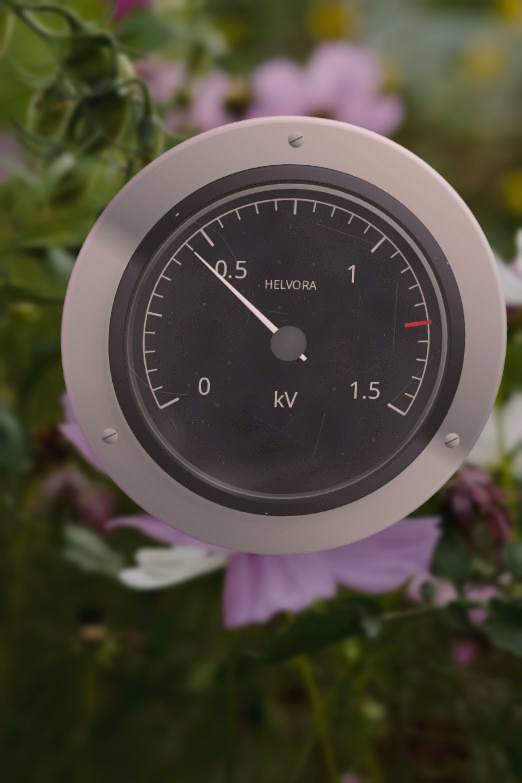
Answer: 0.45 kV
